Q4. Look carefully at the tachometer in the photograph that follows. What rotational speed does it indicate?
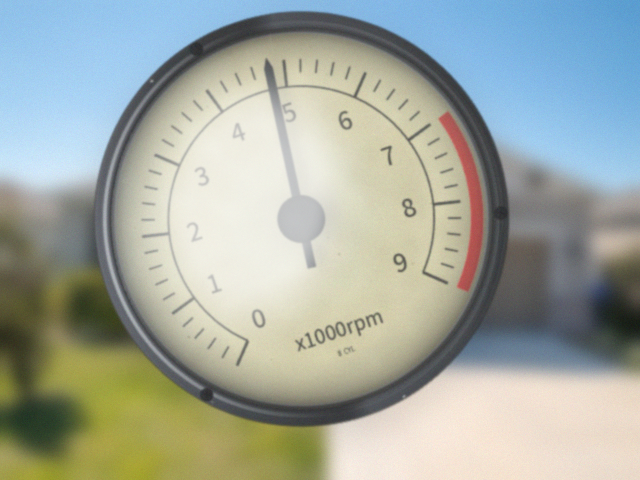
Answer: 4800 rpm
